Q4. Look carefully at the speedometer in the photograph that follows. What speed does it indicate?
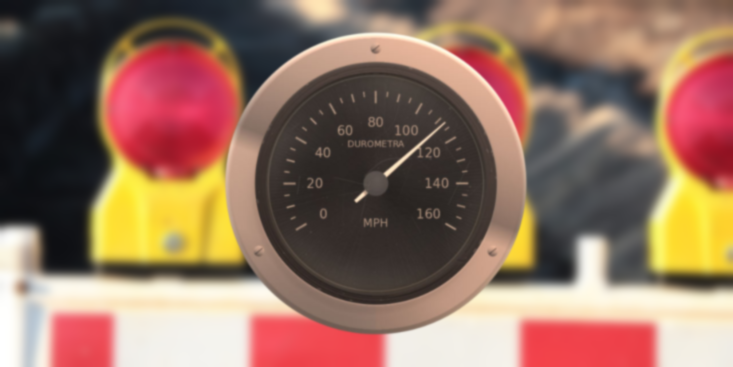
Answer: 112.5 mph
